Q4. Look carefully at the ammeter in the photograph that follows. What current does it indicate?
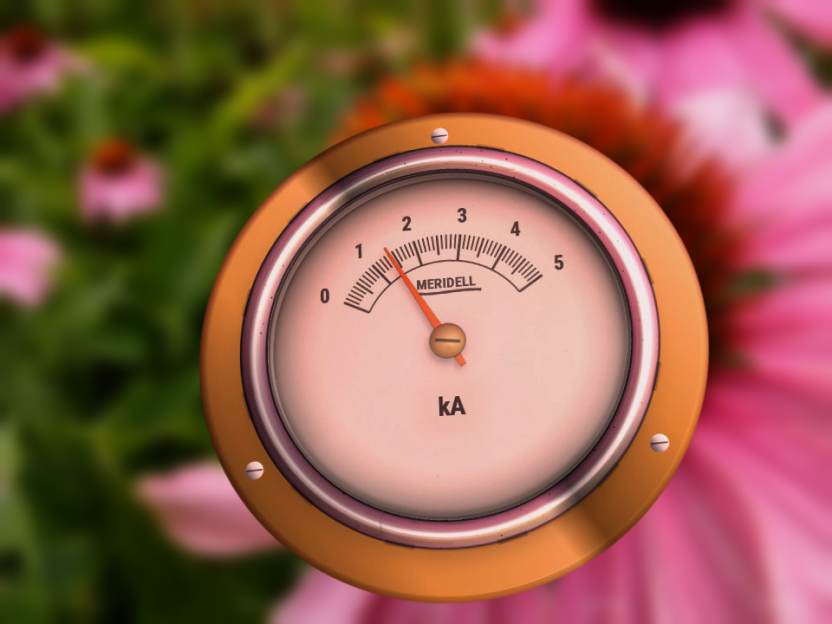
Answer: 1.4 kA
